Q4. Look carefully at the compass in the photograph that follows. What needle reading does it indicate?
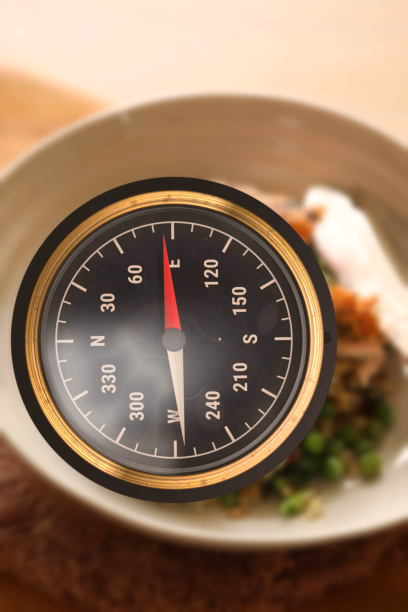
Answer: 85 °
